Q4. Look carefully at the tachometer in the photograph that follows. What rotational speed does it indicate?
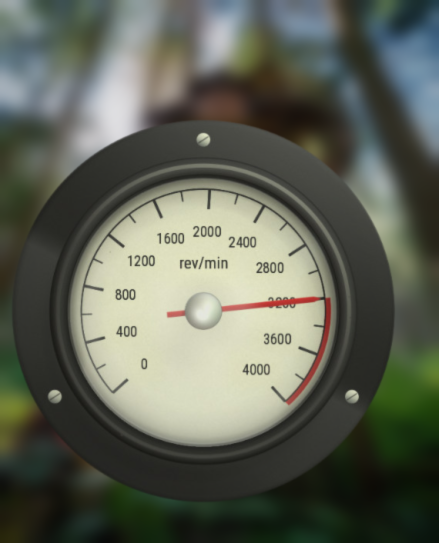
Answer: 3200 rpm
